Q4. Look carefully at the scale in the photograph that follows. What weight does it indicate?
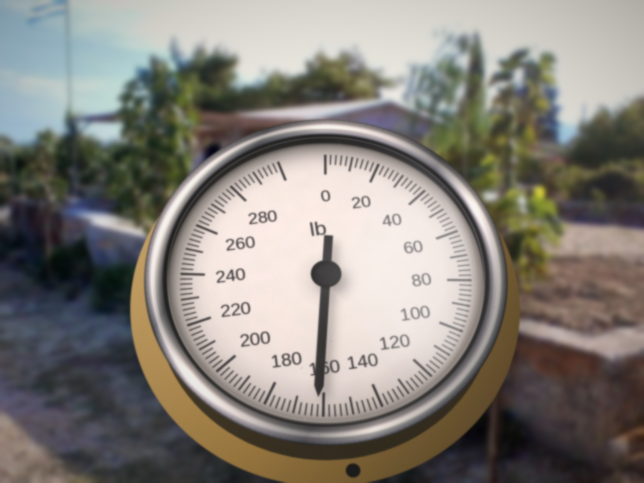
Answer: 162 lb
